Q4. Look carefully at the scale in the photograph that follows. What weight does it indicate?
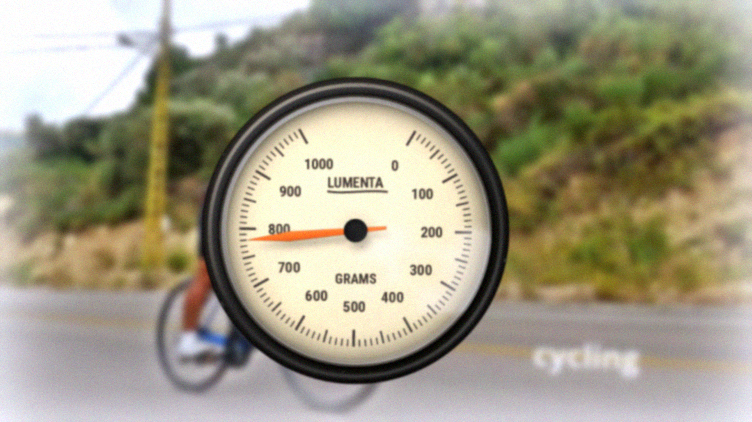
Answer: 780 g
